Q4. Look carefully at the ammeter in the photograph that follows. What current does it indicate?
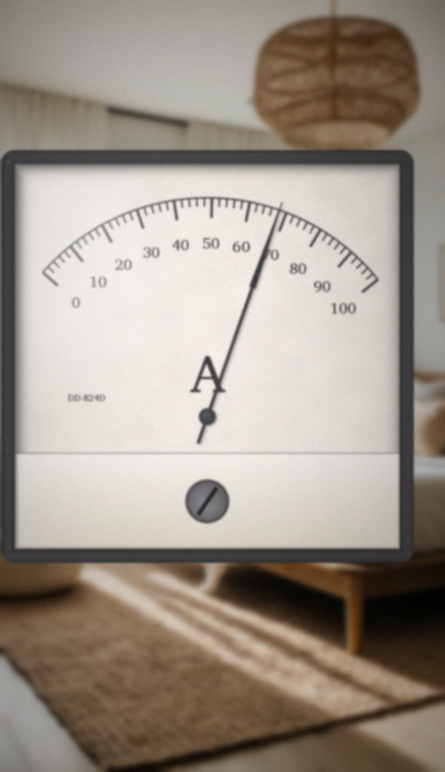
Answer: 68 A
